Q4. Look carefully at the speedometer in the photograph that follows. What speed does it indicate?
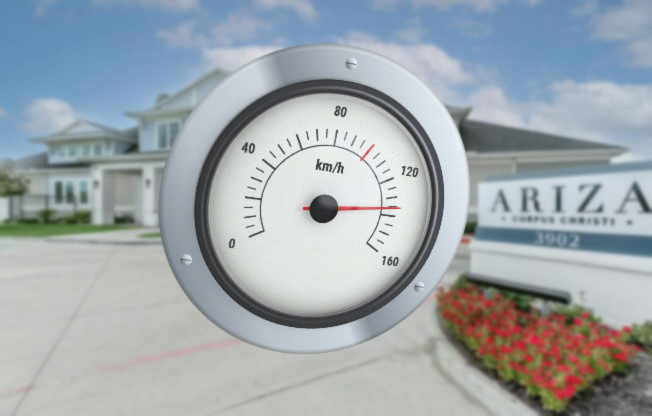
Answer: 135 km/h
